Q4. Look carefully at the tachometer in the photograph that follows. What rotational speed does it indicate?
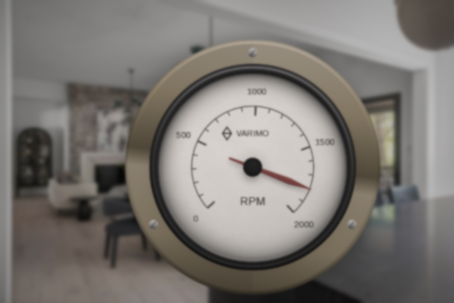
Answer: 1800 rpm
